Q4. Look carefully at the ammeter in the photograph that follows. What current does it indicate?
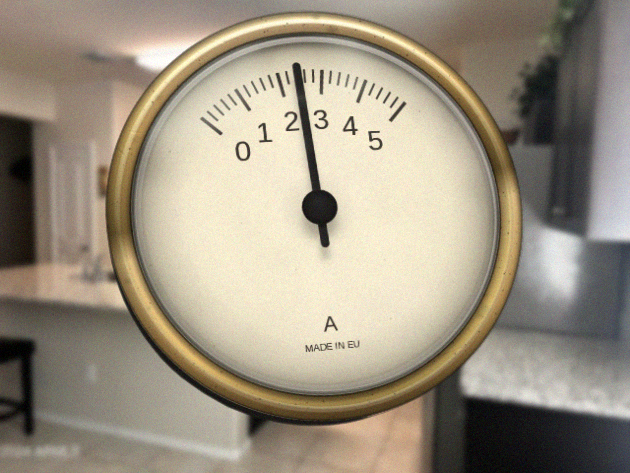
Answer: 2.4 A
